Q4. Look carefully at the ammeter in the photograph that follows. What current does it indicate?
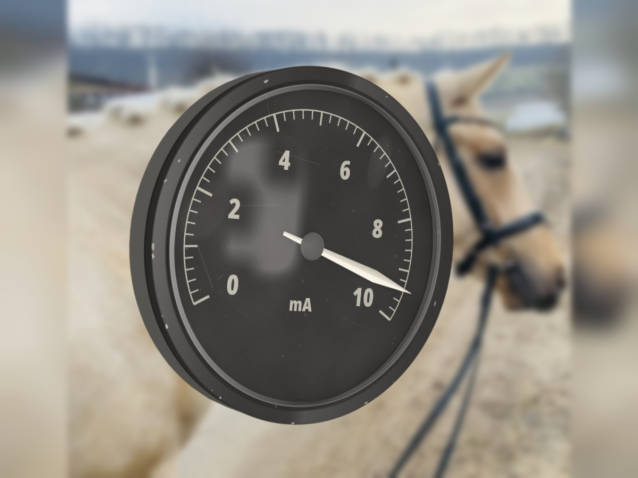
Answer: 9.4 mA
